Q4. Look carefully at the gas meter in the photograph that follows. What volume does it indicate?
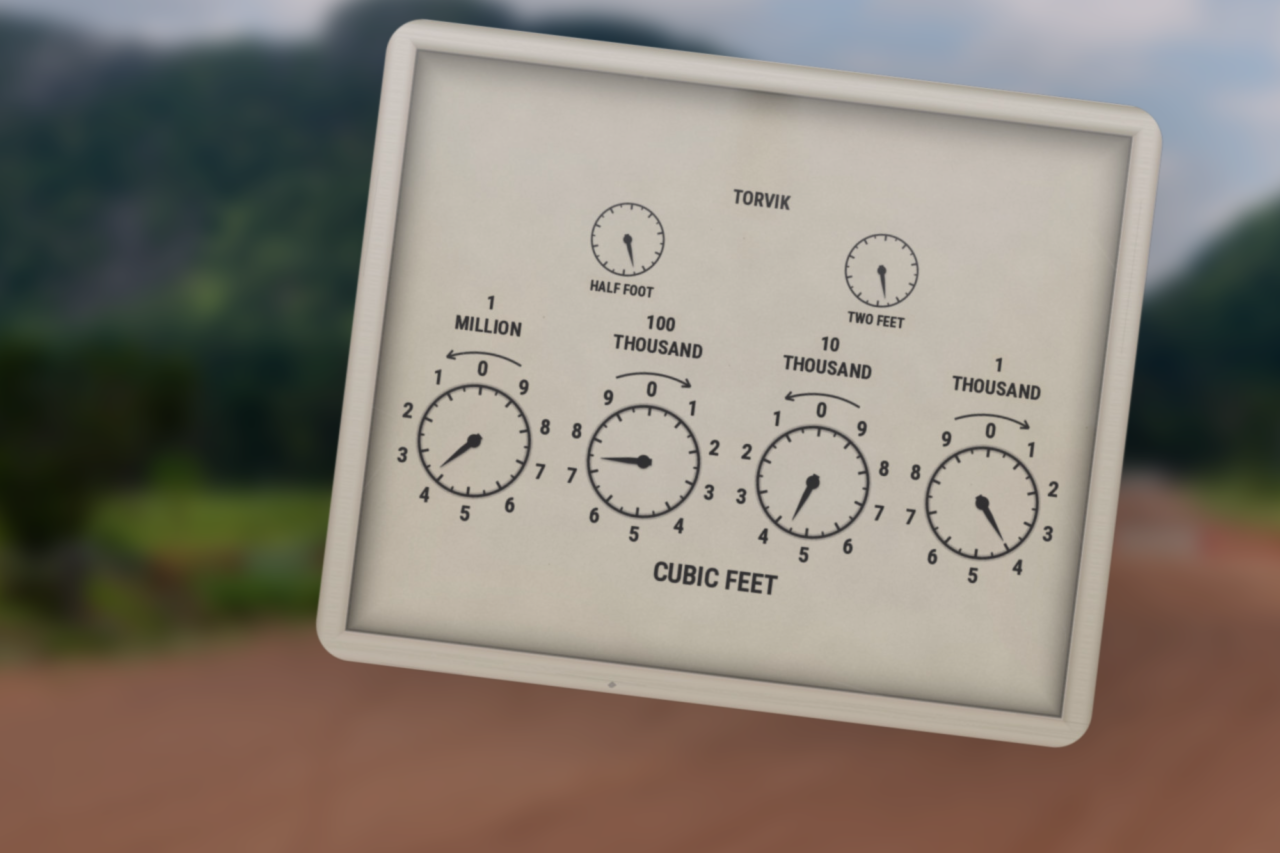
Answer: 374400 ft³
